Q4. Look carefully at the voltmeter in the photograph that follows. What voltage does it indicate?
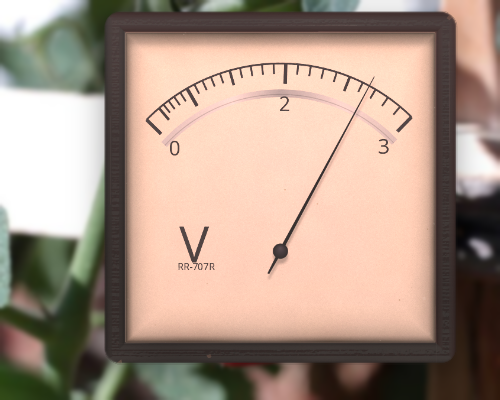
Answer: 2.65 V
